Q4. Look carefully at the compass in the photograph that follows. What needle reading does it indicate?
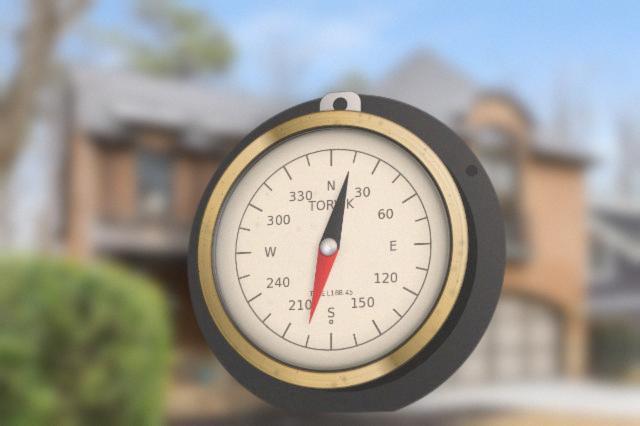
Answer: 195 °
